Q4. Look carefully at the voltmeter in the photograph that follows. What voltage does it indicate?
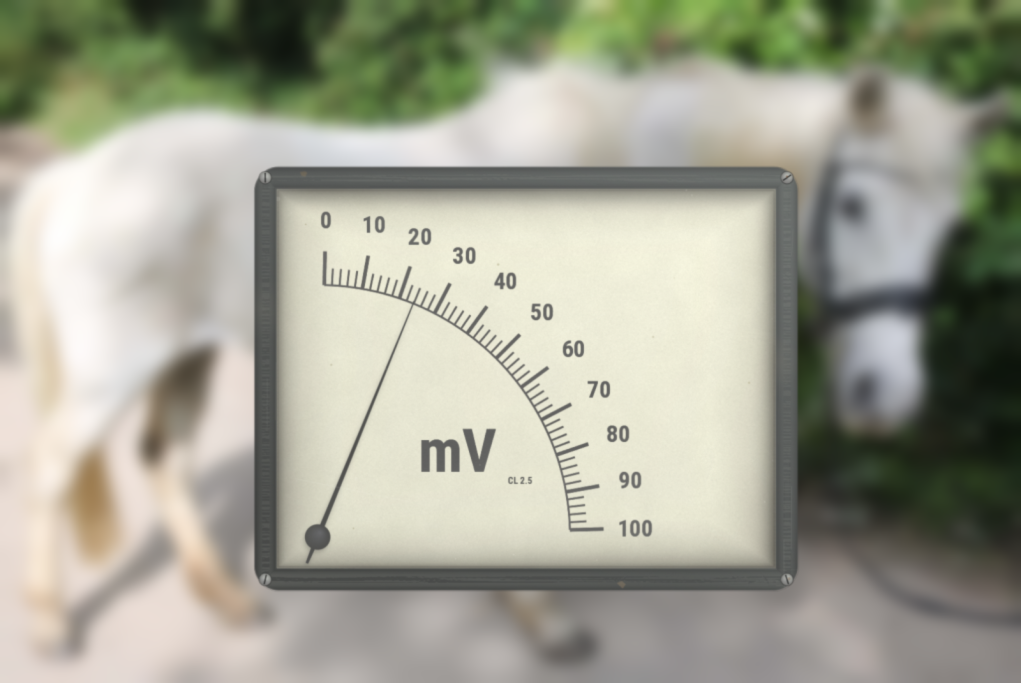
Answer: 24 mV
